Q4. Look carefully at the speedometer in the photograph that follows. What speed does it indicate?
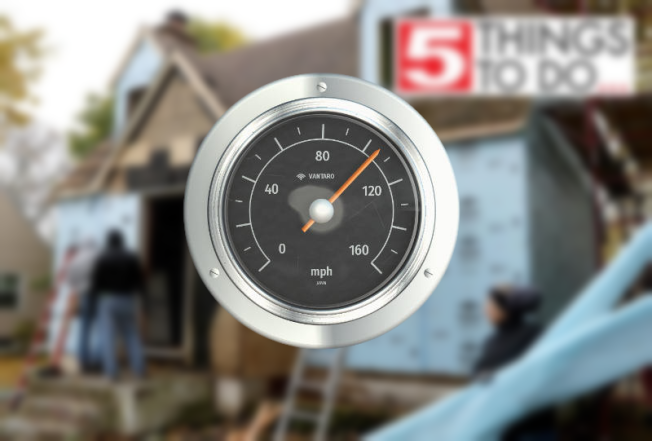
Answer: 105 mph
